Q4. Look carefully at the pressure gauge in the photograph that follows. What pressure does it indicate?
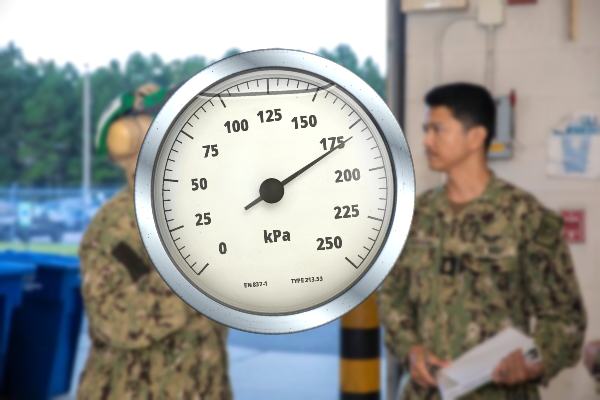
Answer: 180 kPa
